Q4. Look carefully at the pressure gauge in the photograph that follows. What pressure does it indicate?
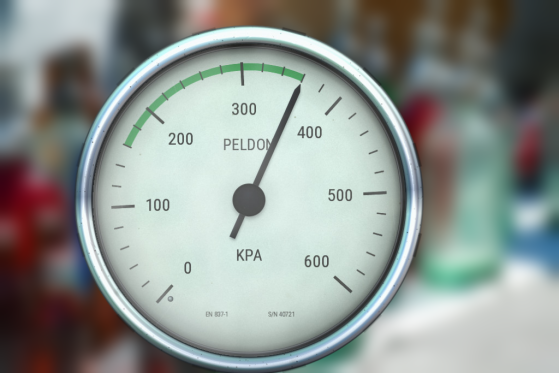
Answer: 360 kPa
